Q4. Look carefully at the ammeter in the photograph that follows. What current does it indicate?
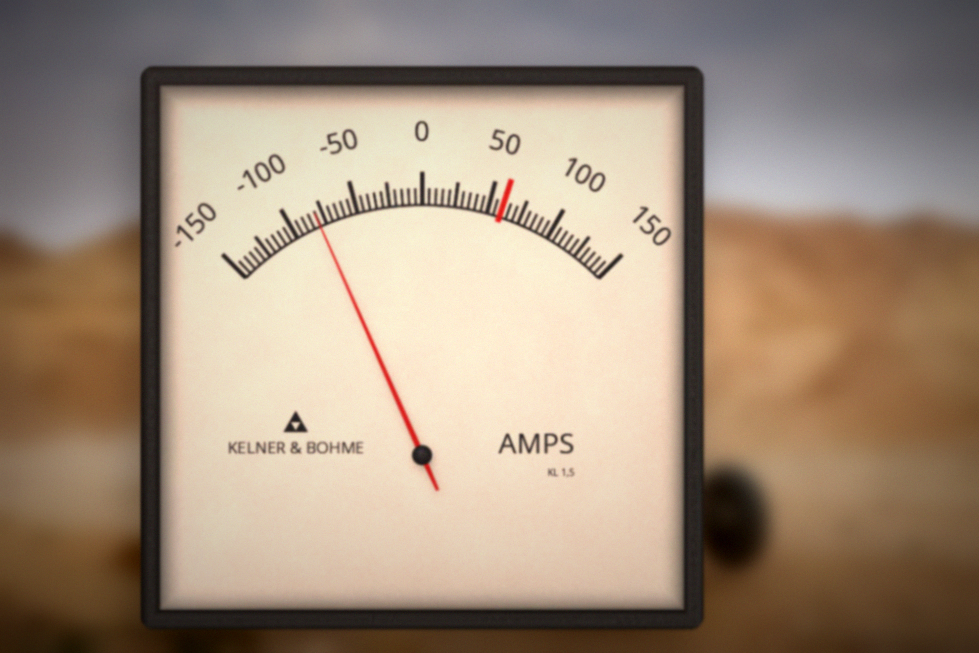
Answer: -80 A
